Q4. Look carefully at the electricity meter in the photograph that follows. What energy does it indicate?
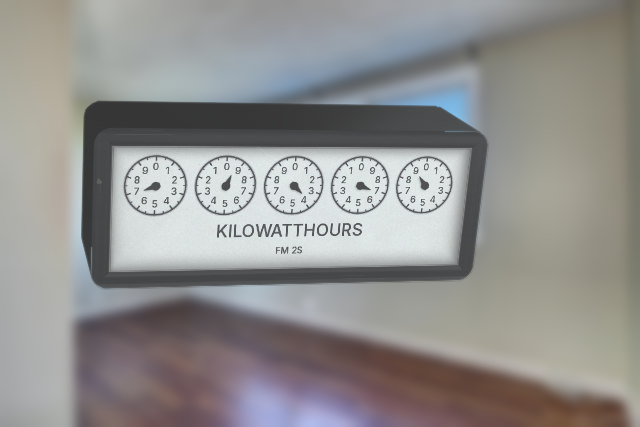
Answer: 69369 kWh
